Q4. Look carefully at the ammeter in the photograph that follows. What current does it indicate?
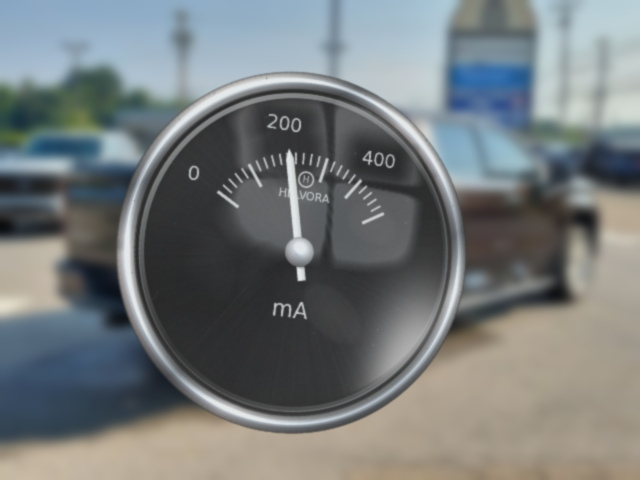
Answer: 200 mA
